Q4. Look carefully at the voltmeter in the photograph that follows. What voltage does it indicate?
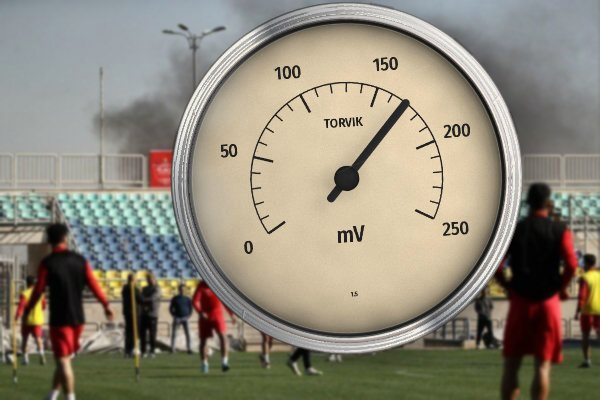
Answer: 170 mV
